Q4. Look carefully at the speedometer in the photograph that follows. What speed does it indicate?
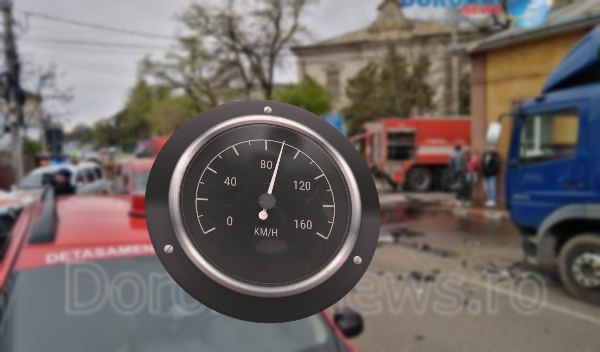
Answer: 90 km/h
